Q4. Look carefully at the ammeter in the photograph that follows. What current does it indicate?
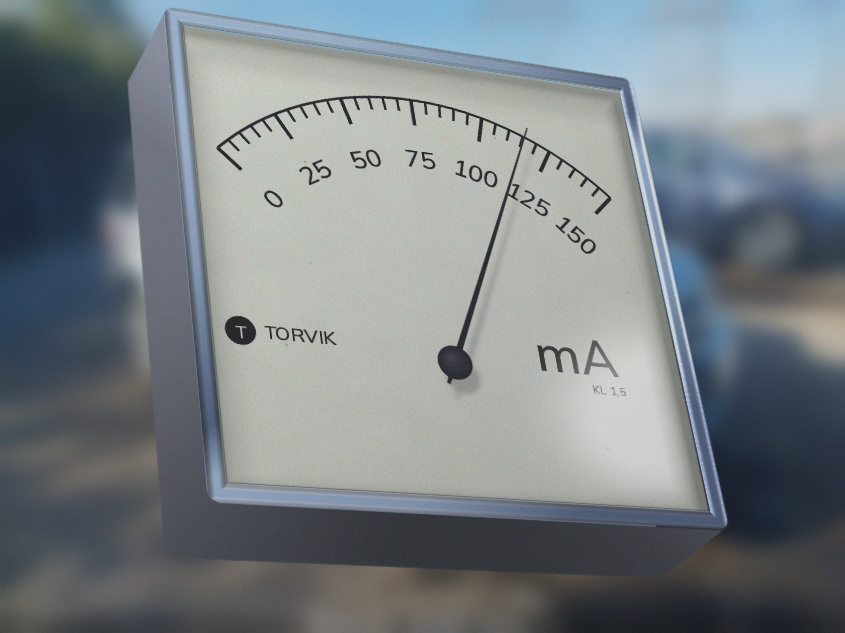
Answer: 115 mA
